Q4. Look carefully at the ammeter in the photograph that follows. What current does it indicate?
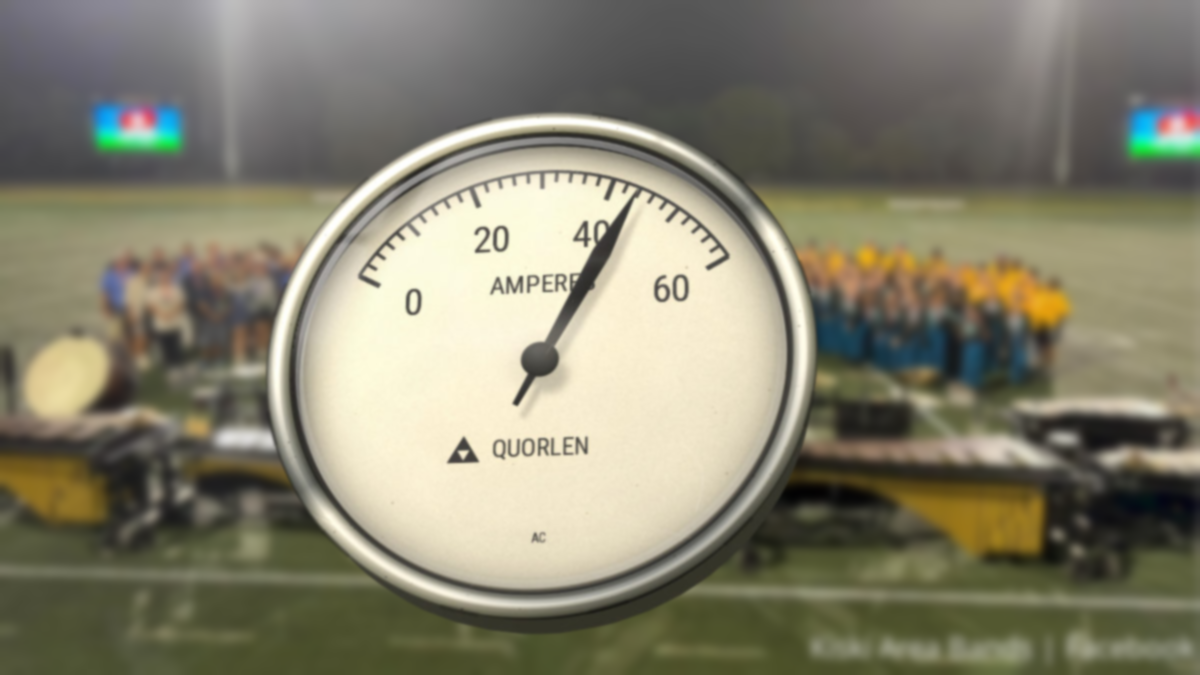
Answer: 44 A
